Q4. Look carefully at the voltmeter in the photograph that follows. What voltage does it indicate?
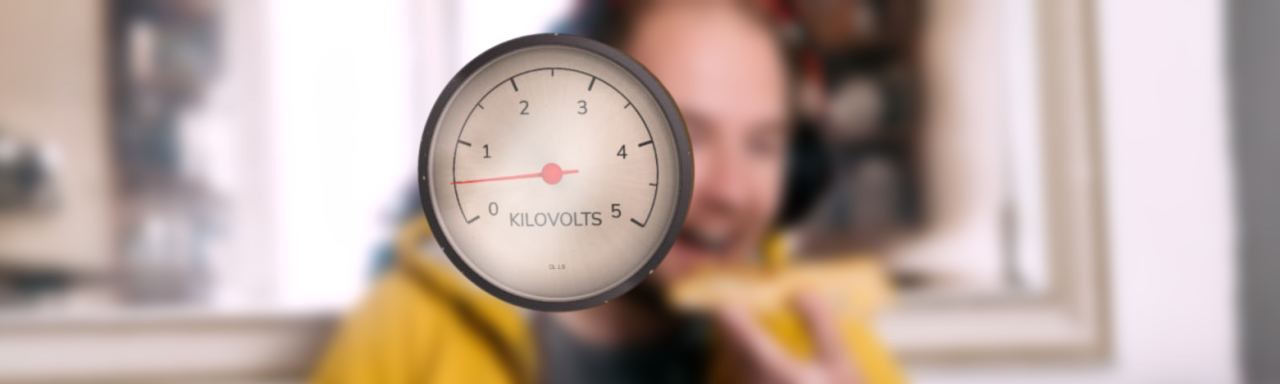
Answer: 0.5 kV
